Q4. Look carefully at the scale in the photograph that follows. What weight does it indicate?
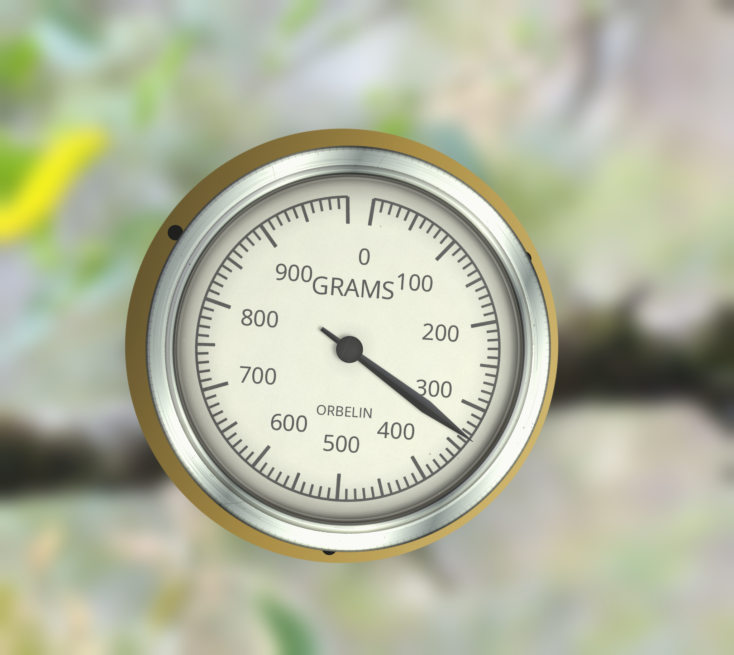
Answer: 335 g
